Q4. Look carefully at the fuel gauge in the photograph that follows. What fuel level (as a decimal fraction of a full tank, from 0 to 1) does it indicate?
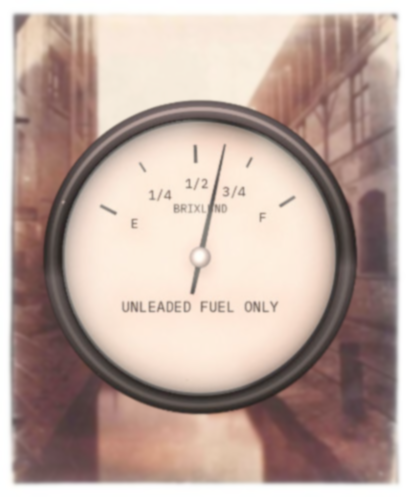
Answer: 0.625
